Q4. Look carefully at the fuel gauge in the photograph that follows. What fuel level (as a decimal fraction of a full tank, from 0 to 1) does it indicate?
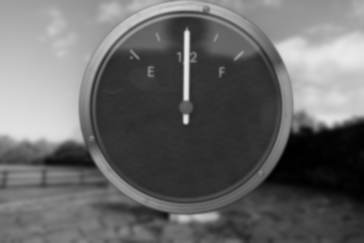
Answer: 0.5
